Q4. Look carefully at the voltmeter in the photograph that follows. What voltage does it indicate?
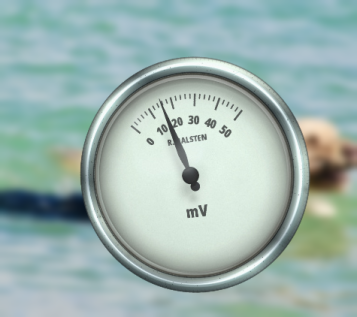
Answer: 16 mV
